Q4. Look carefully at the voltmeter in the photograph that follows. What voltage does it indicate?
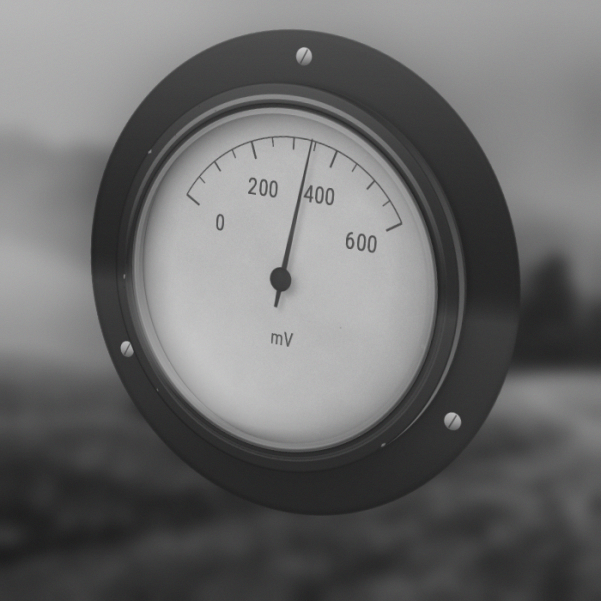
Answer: 350 mV
